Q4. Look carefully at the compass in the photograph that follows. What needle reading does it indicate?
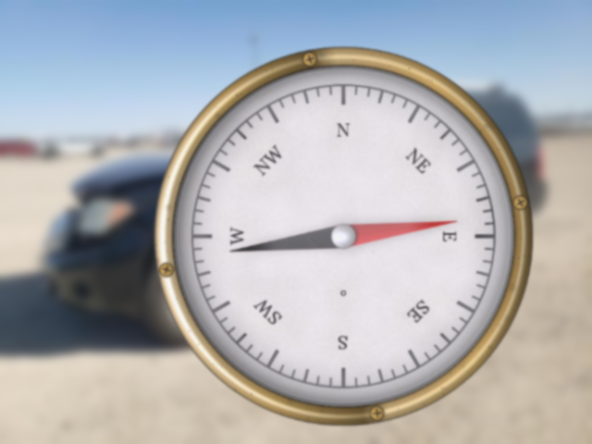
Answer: 82.5 °
